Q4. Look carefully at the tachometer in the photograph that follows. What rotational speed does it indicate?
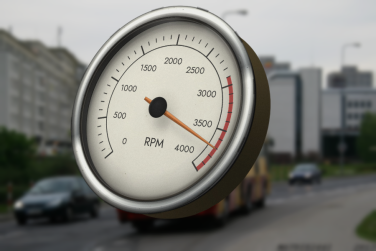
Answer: 3700 rpm
